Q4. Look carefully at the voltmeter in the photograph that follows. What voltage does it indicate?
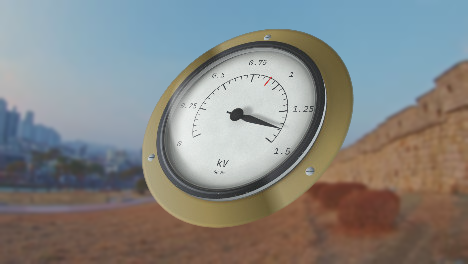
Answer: 1.4 kV
